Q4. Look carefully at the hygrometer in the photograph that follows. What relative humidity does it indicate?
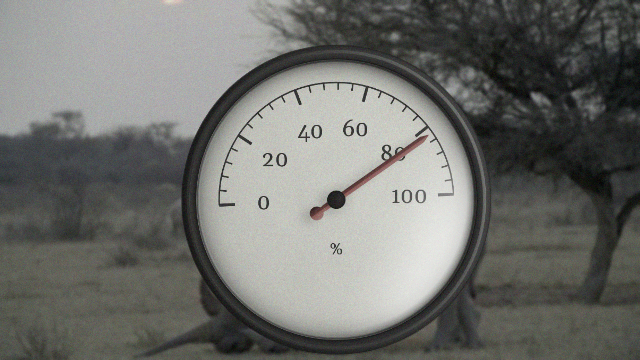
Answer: 82 %
